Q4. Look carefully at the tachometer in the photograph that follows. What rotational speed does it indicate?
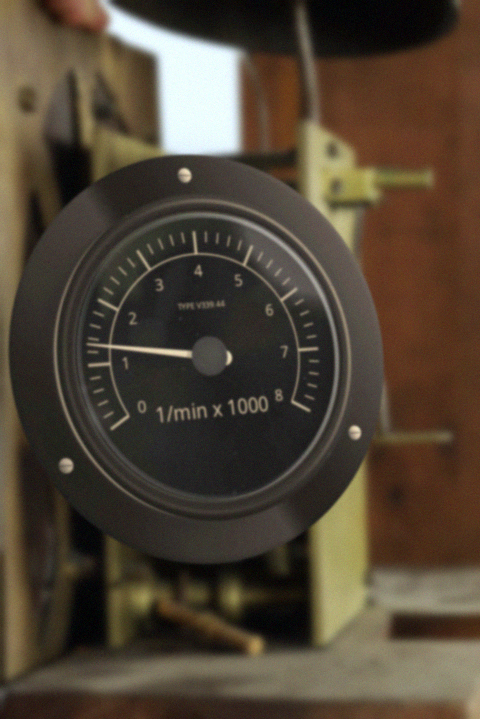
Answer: 1300 rpm
